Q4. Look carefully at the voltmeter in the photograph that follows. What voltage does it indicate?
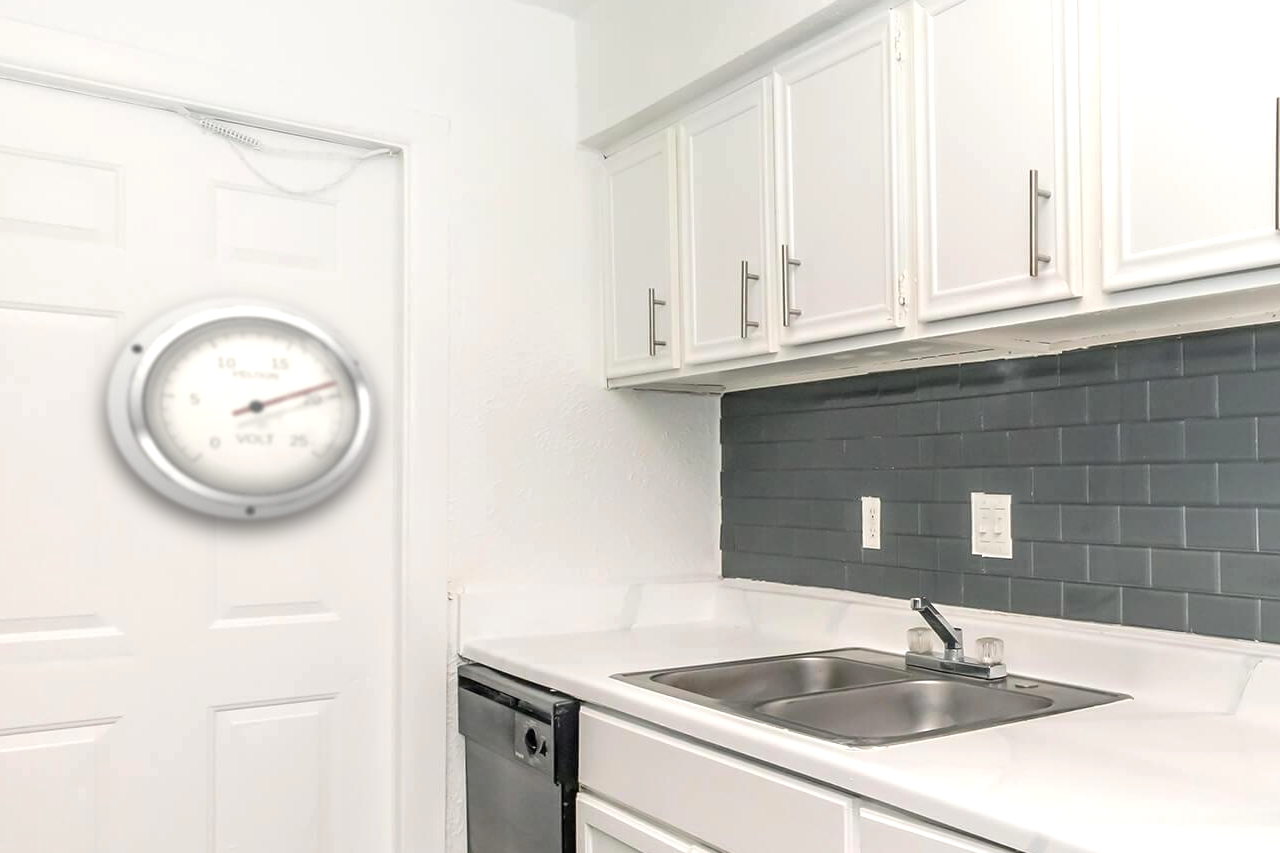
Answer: 19 V
